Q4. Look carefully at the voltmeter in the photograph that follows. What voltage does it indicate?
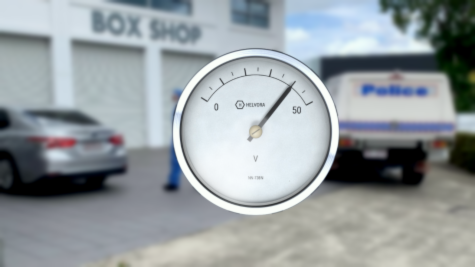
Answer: 40 V
